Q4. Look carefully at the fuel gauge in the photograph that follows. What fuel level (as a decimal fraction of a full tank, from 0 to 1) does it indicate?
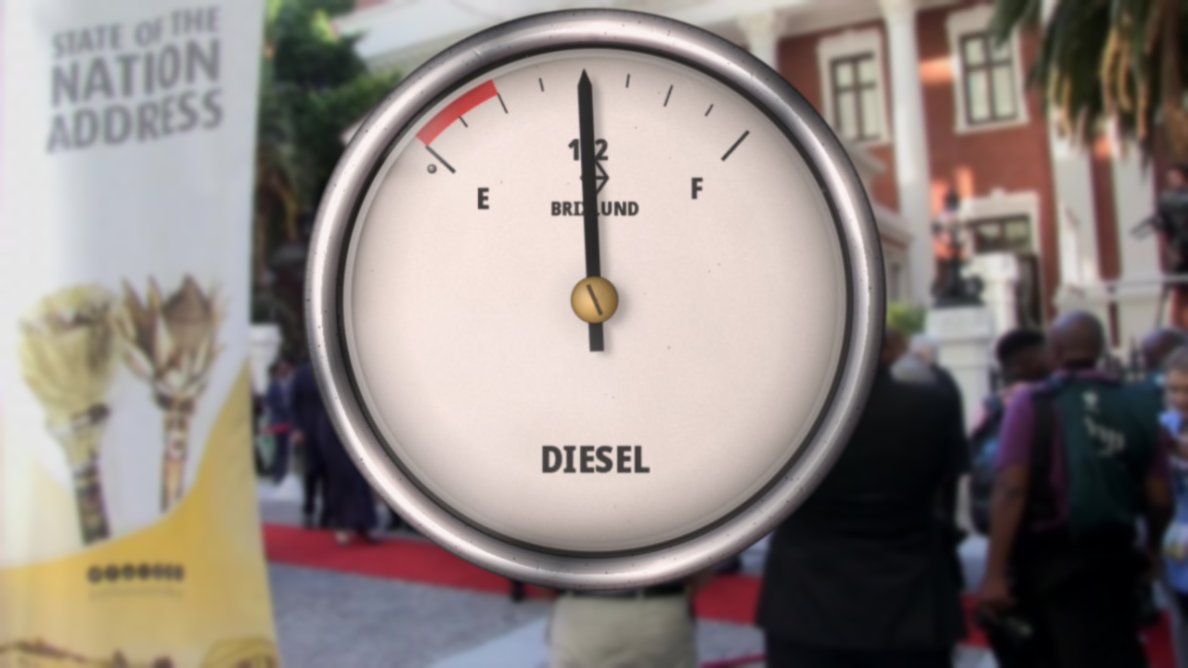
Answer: 0.5
